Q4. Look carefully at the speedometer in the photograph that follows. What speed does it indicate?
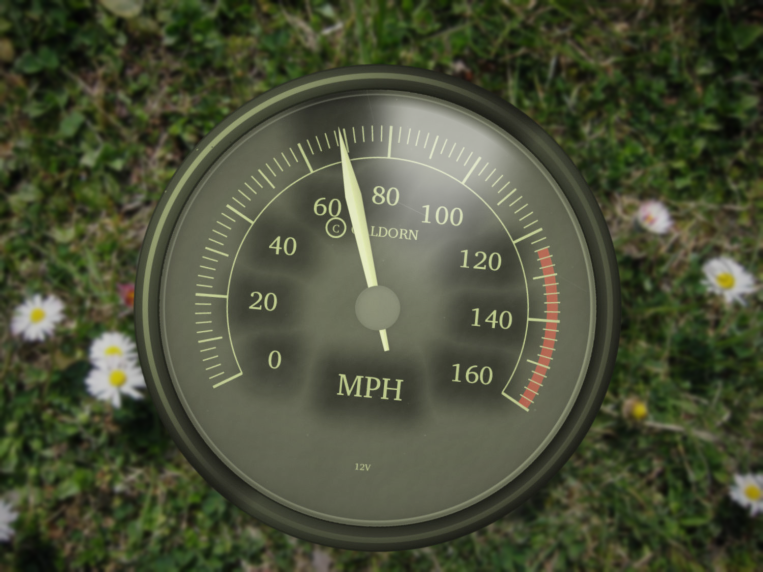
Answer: 69 mph
